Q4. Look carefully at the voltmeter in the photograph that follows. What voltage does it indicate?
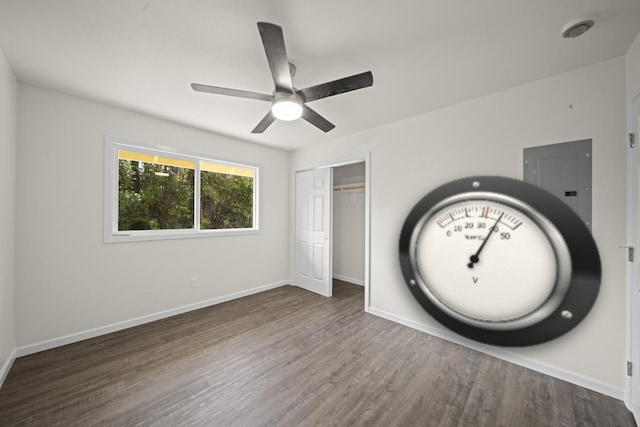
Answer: 40 V
